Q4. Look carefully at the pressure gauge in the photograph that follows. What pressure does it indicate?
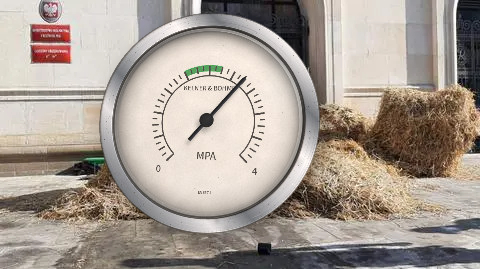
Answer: 2.6 MPa
